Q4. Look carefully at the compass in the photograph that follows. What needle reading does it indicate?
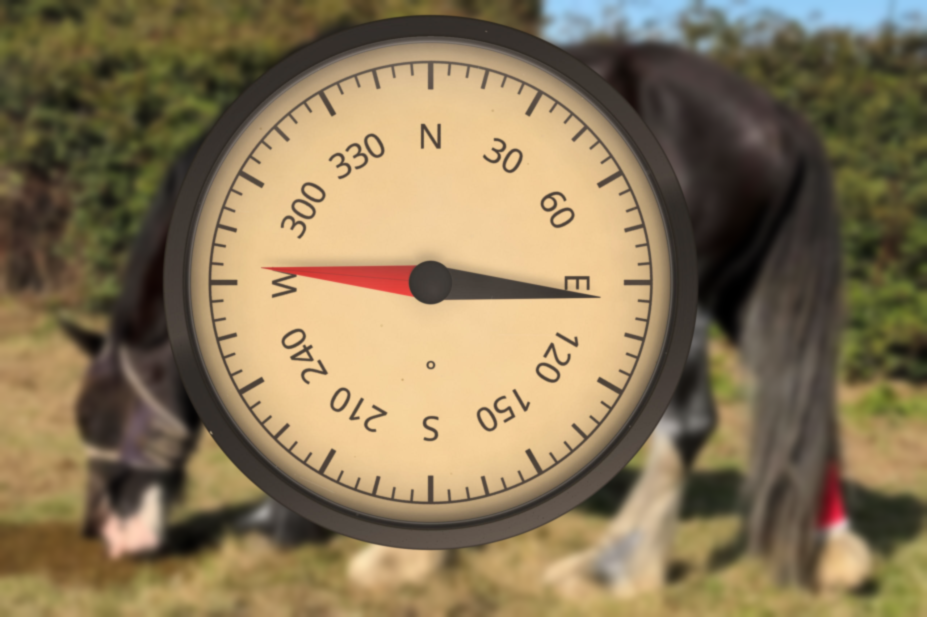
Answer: 275 °
